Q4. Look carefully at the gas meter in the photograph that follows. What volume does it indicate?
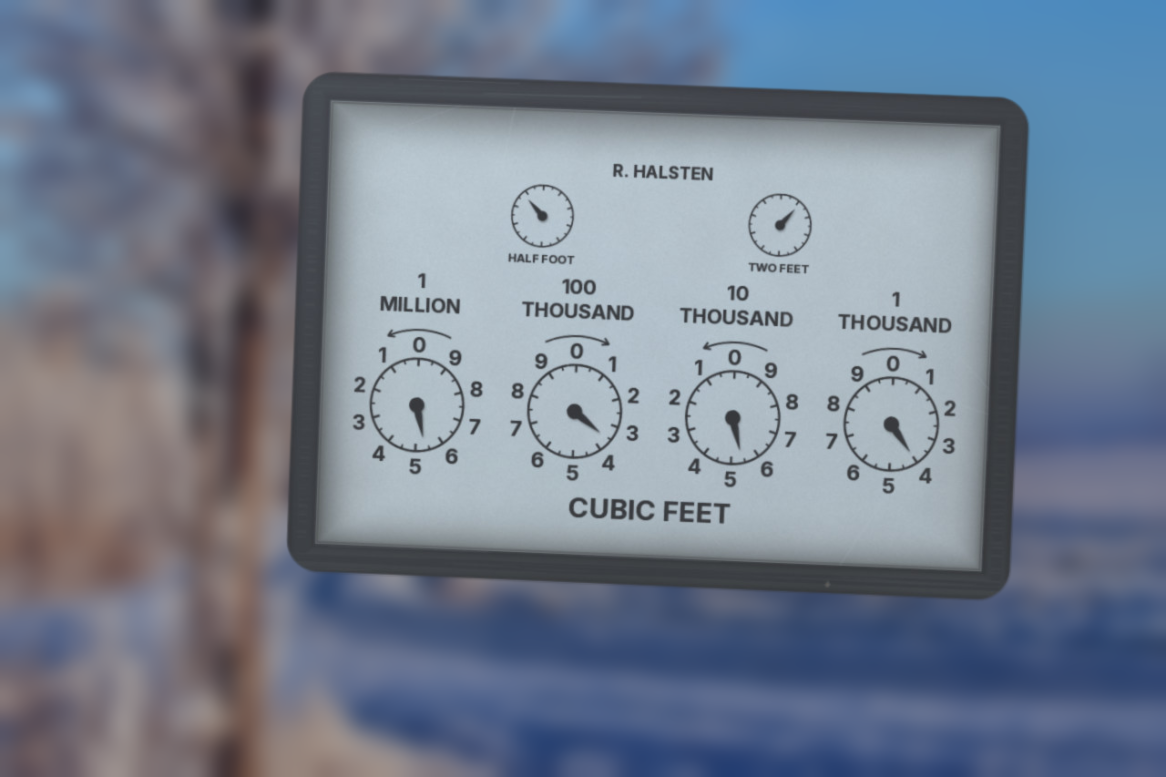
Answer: 535400 ft³
